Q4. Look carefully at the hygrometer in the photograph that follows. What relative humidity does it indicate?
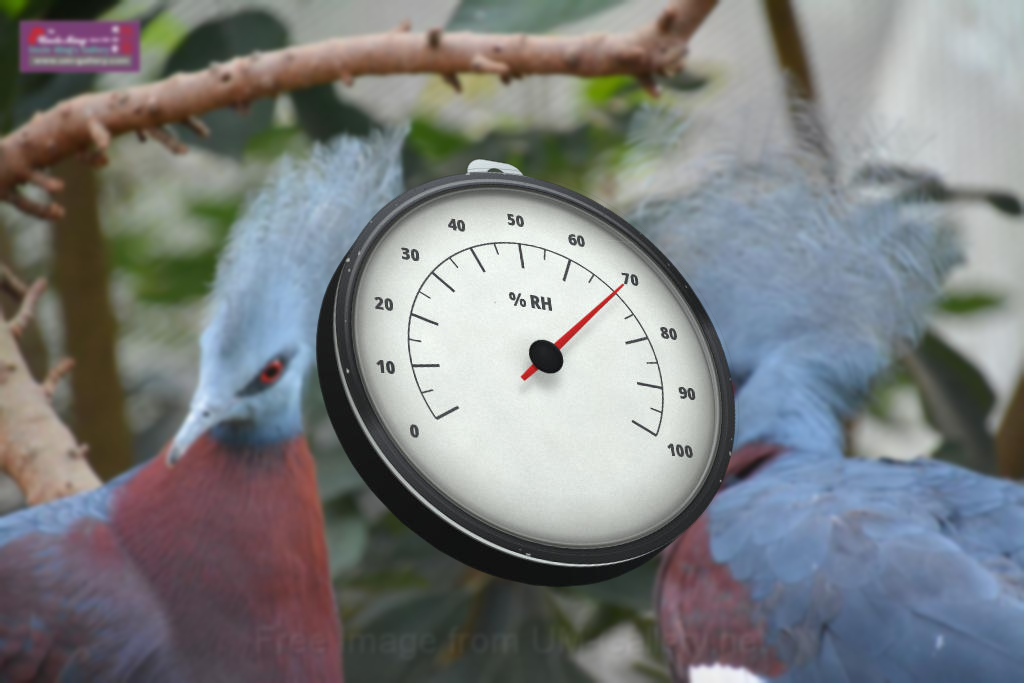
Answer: 70 %
